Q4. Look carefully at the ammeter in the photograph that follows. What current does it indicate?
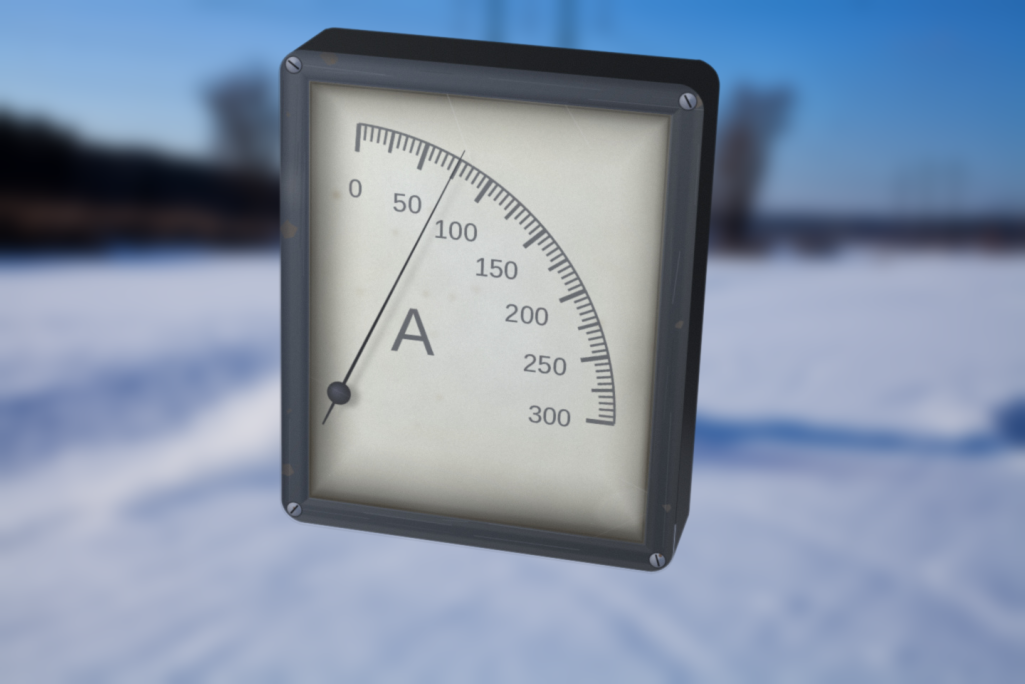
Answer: 75 A
